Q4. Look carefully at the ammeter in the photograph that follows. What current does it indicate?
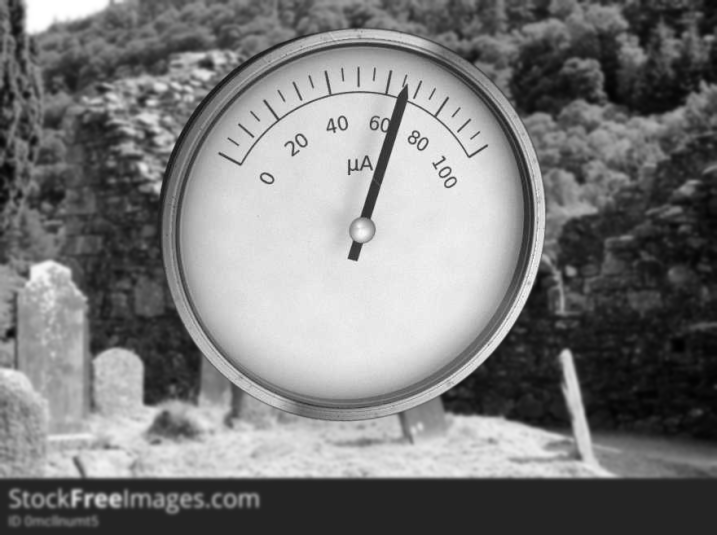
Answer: 65 µA
